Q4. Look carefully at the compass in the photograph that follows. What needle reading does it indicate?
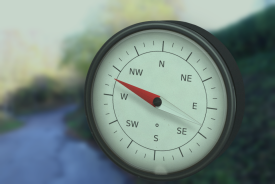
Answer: 290 °
